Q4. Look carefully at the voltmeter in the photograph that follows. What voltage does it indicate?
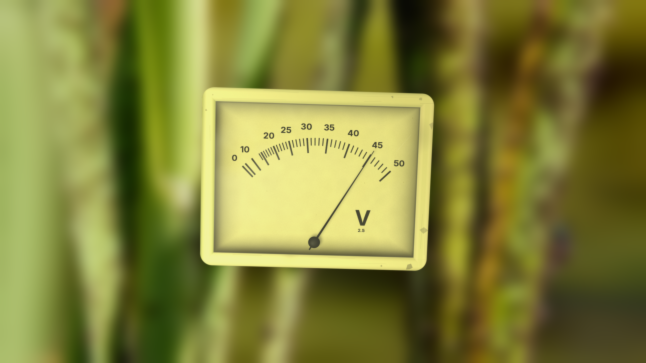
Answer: 45 V
